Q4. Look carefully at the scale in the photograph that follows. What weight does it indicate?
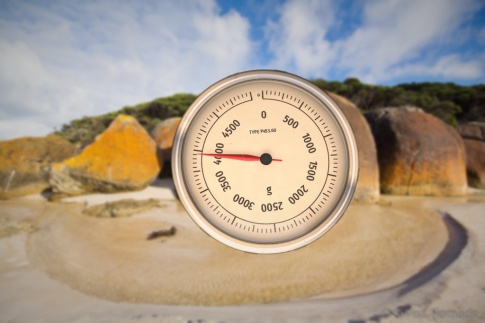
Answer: 3950 g
